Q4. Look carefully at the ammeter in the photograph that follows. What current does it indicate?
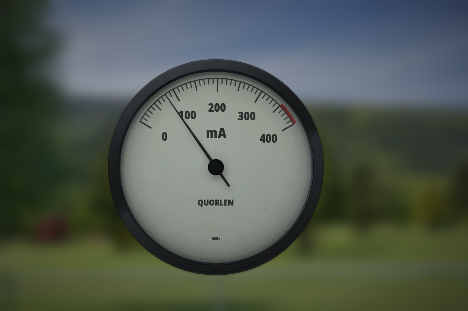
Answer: 80 mA
